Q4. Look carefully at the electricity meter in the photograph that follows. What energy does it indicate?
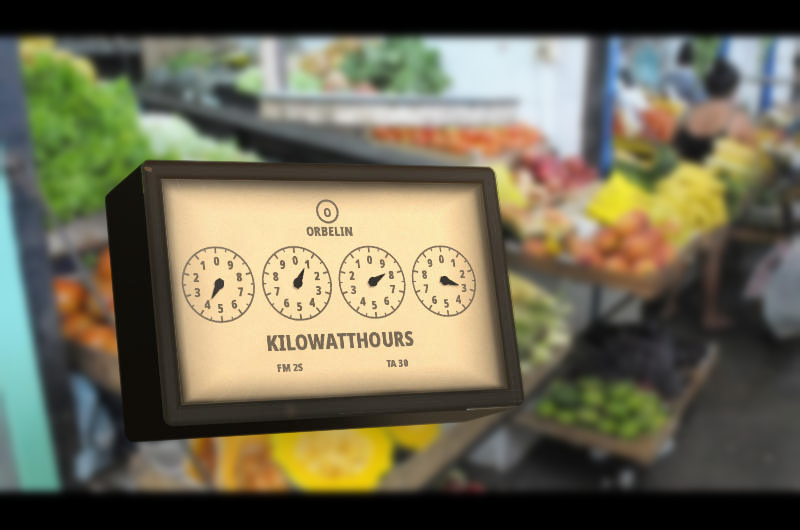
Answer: 4083 kWh
